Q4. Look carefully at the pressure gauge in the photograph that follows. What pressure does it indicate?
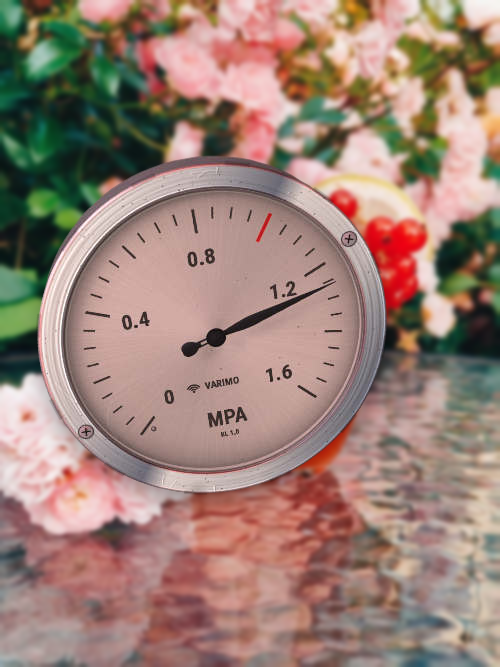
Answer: 1.25 MPa
